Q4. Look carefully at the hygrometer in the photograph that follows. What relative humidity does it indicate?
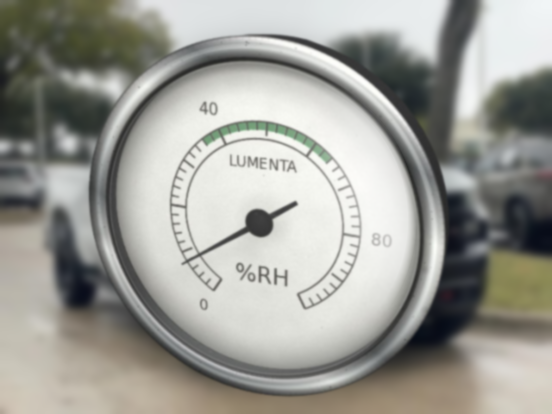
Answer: 8 %
